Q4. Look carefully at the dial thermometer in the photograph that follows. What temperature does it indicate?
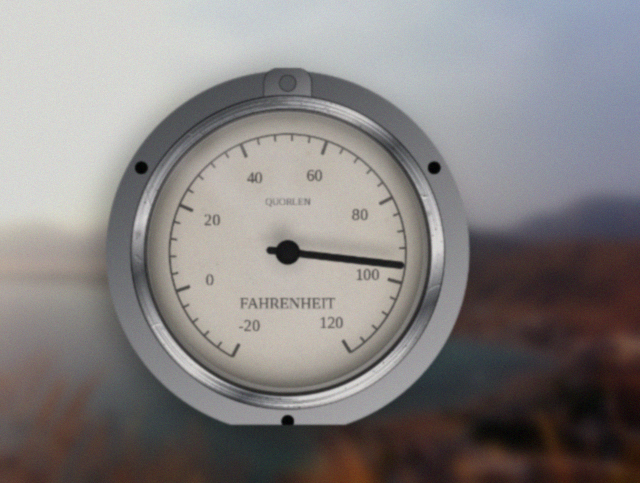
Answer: 96 °F
